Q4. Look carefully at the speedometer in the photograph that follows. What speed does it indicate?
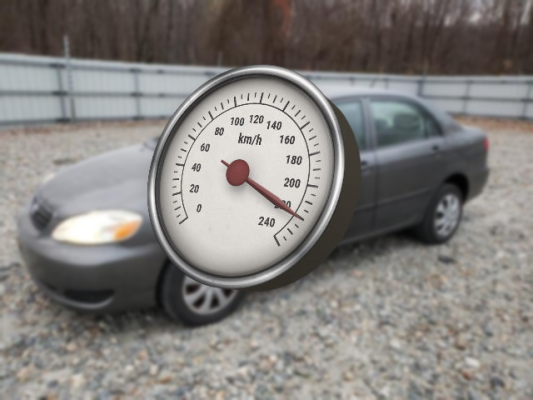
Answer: 220 km/h
